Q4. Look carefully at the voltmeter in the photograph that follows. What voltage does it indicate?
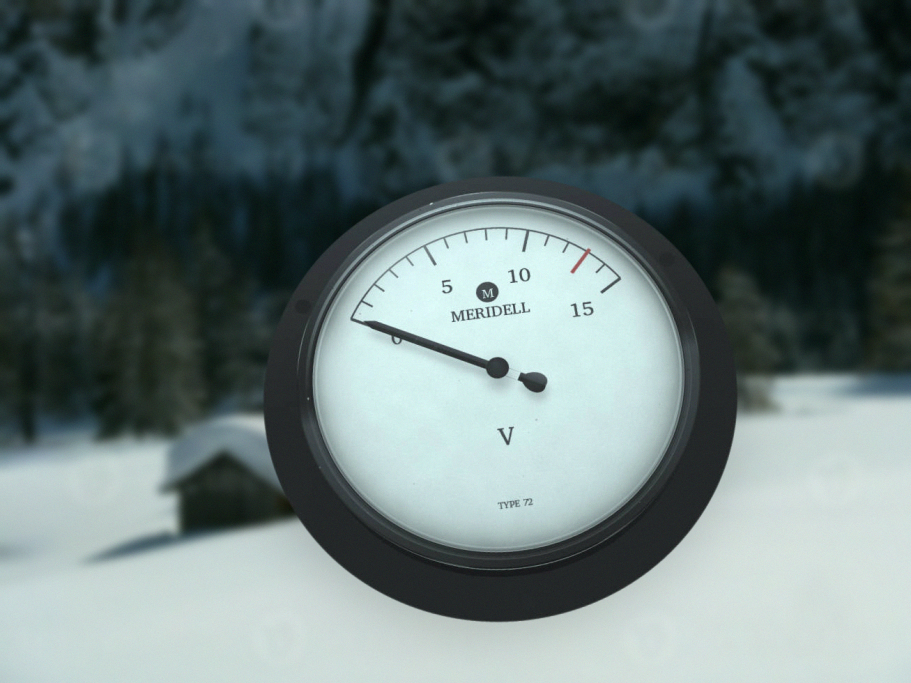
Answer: 0 V
